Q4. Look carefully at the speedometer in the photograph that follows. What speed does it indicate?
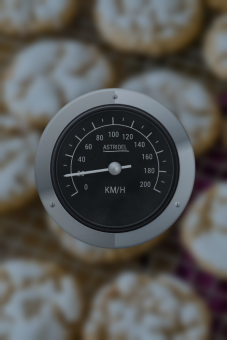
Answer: 20 km/h
